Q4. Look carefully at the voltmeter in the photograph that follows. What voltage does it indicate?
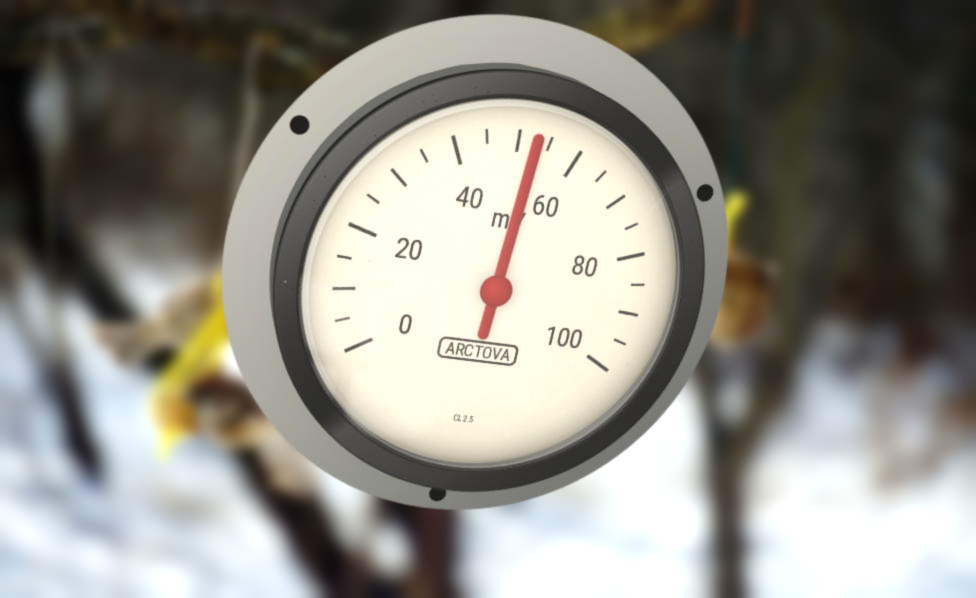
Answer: 52.5 mV
